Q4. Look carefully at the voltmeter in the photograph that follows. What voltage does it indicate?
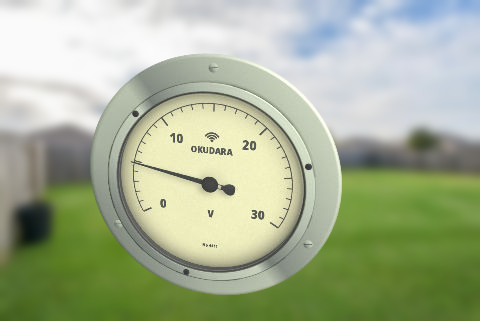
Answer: 5 V
